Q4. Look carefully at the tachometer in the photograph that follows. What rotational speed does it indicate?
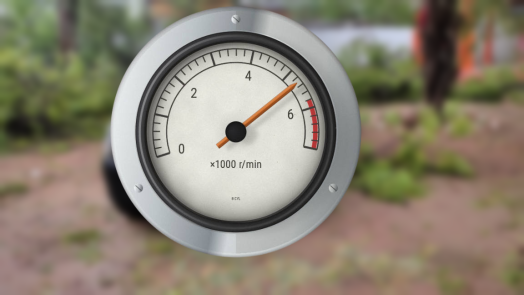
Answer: 5300 rpm
